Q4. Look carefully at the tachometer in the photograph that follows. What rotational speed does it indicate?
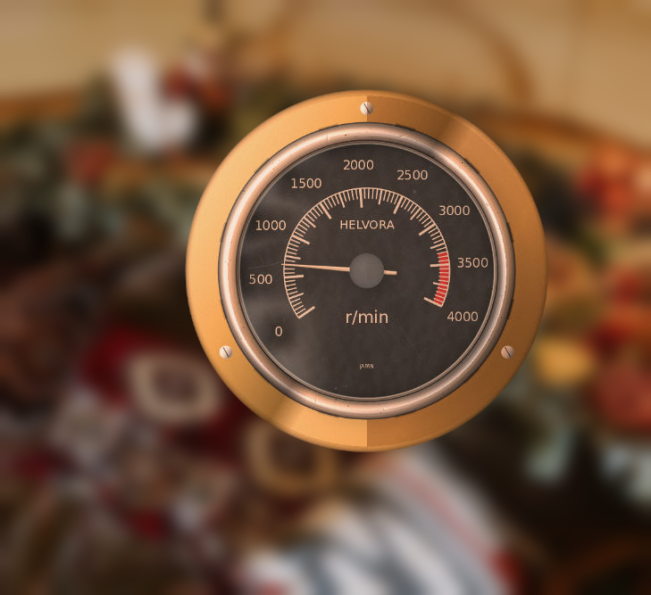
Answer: 650 rpm
